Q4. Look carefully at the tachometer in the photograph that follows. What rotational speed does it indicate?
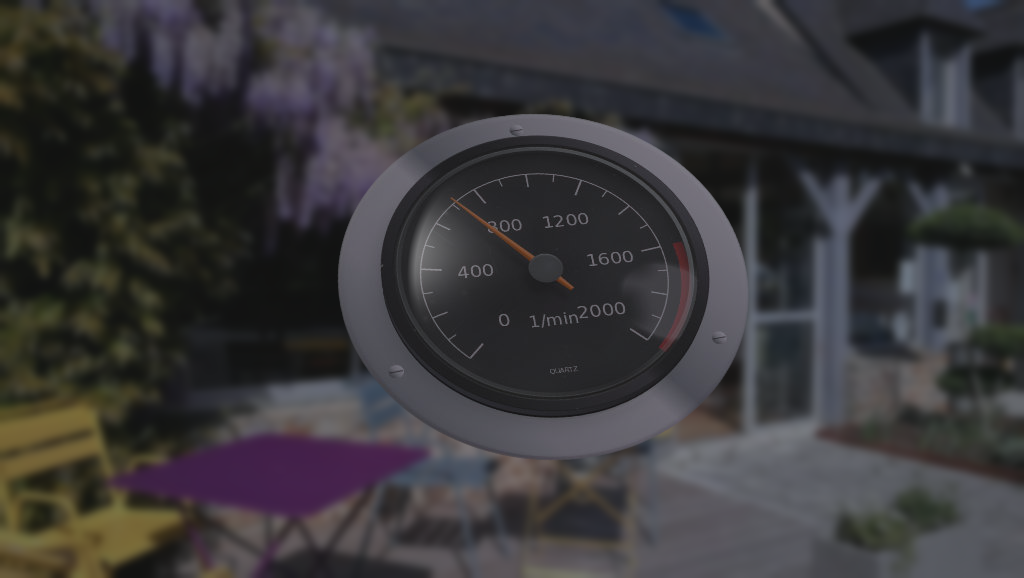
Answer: 700 rpm
